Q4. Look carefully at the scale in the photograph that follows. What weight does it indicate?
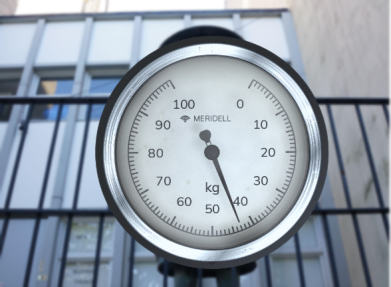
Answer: 43 kg
